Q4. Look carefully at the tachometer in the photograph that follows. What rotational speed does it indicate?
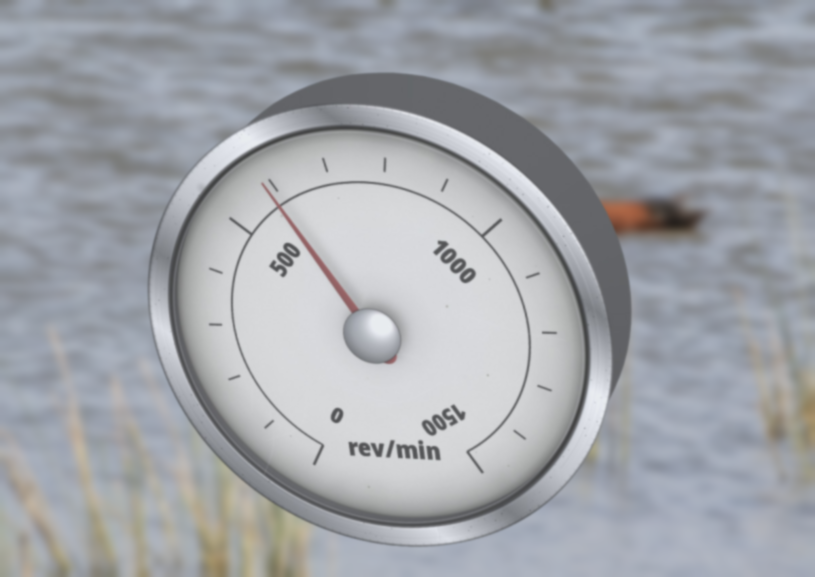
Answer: 600 rpm
